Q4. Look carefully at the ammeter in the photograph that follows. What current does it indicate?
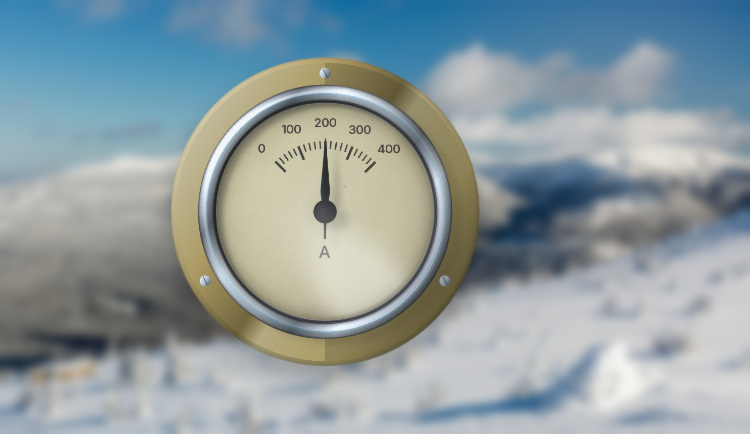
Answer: 200 A
